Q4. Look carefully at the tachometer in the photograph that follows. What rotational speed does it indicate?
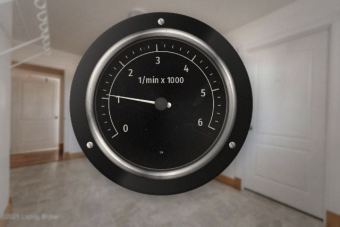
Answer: 1100 rpm
